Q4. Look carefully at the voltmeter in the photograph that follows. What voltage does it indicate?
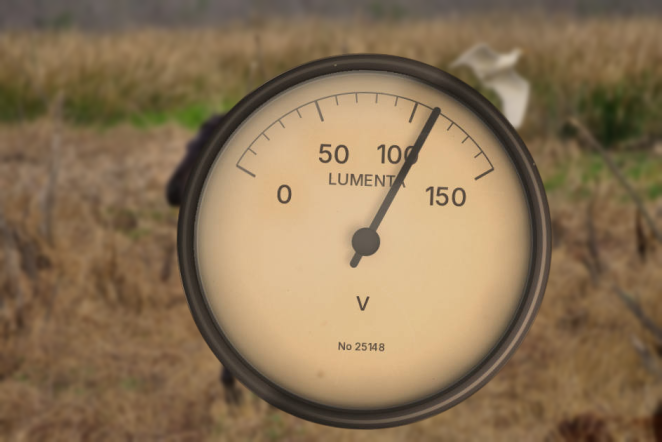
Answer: 110 V
